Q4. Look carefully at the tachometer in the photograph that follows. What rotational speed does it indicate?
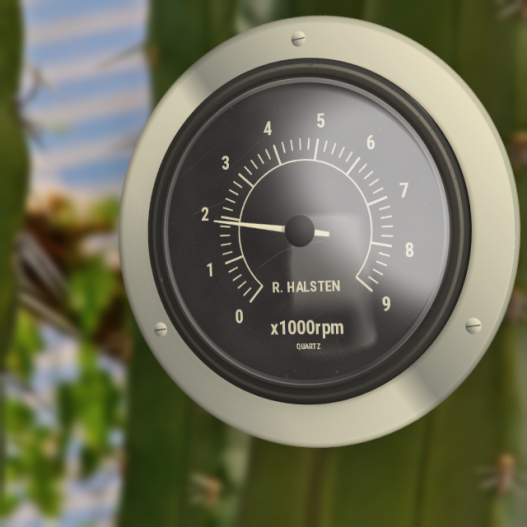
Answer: 1900 rpm
